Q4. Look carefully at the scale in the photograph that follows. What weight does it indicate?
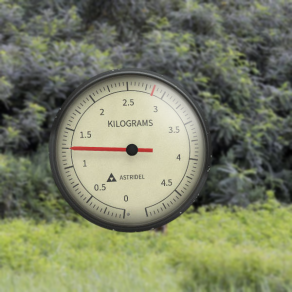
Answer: 1.25 kg
